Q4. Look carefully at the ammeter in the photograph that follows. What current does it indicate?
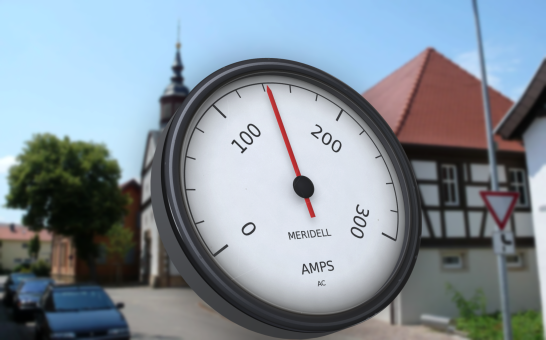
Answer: 140 A
